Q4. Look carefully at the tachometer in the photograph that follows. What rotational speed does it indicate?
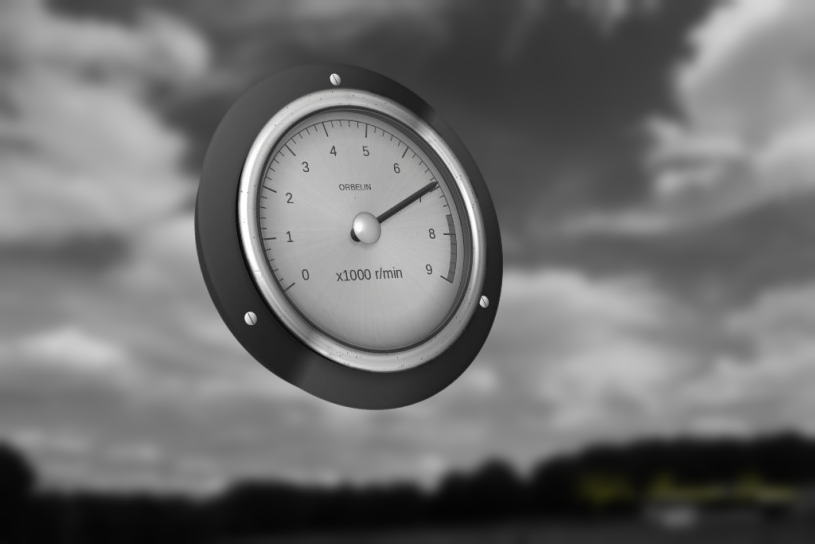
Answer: 6900 rpm
